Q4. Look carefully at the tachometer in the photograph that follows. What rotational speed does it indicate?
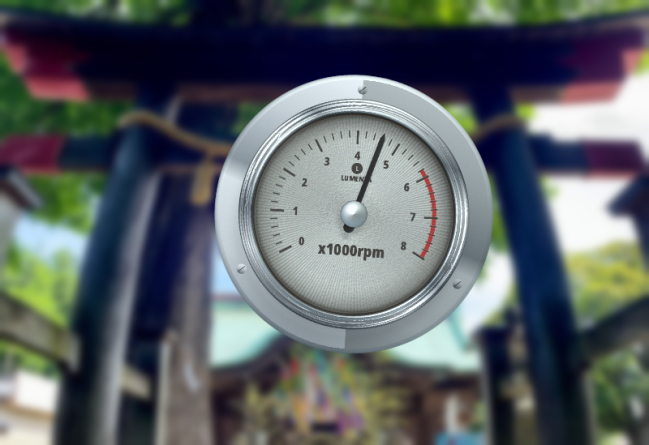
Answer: 4600 rpm
